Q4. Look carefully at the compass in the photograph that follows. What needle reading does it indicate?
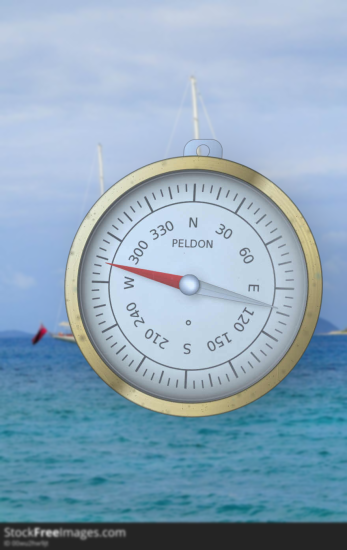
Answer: 282.5 °
